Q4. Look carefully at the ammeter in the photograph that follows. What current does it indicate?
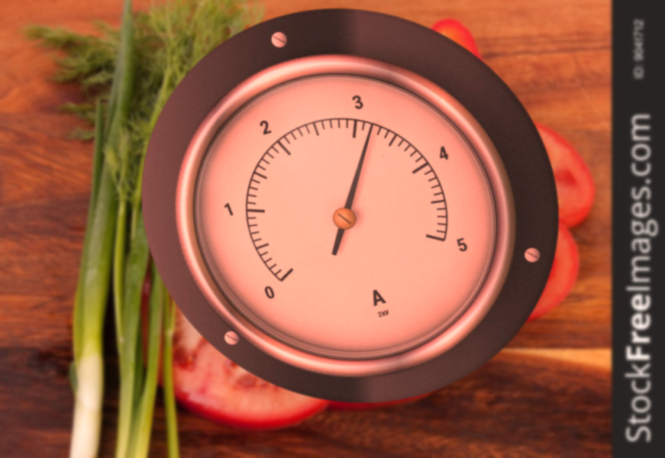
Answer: 3.2 A
